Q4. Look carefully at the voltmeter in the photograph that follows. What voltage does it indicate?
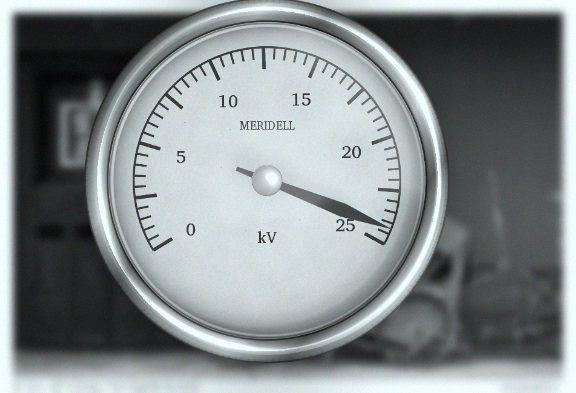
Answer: 24.25 kV
